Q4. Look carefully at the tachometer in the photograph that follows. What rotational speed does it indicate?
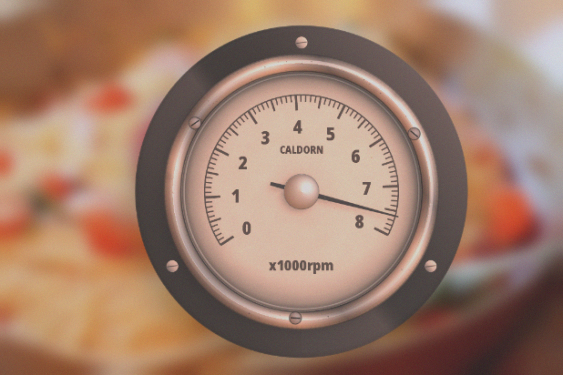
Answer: 7600 rpm
